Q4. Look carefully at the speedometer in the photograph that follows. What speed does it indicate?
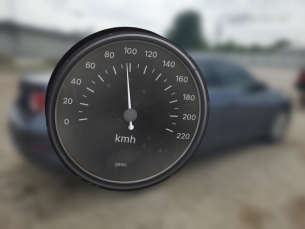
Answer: 95 km/h
